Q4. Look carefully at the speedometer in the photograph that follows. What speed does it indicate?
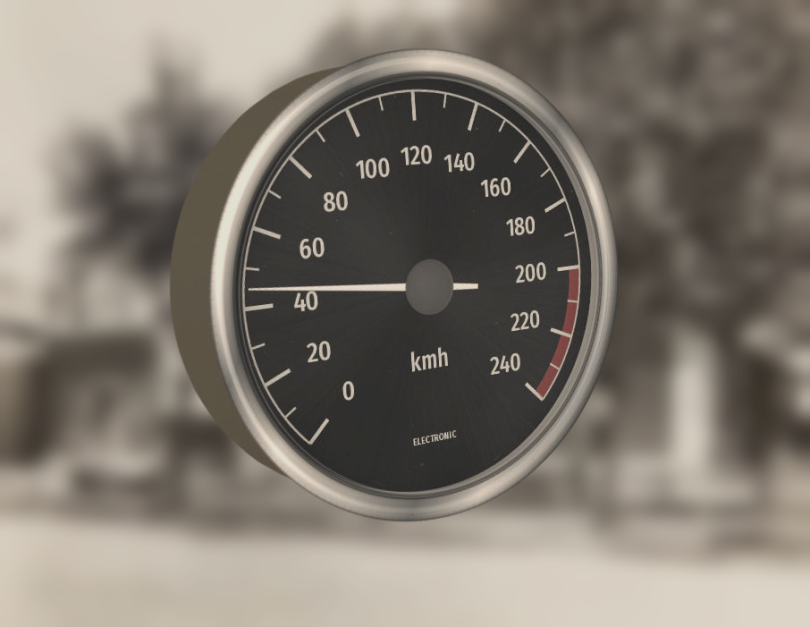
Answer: 45 km/h
